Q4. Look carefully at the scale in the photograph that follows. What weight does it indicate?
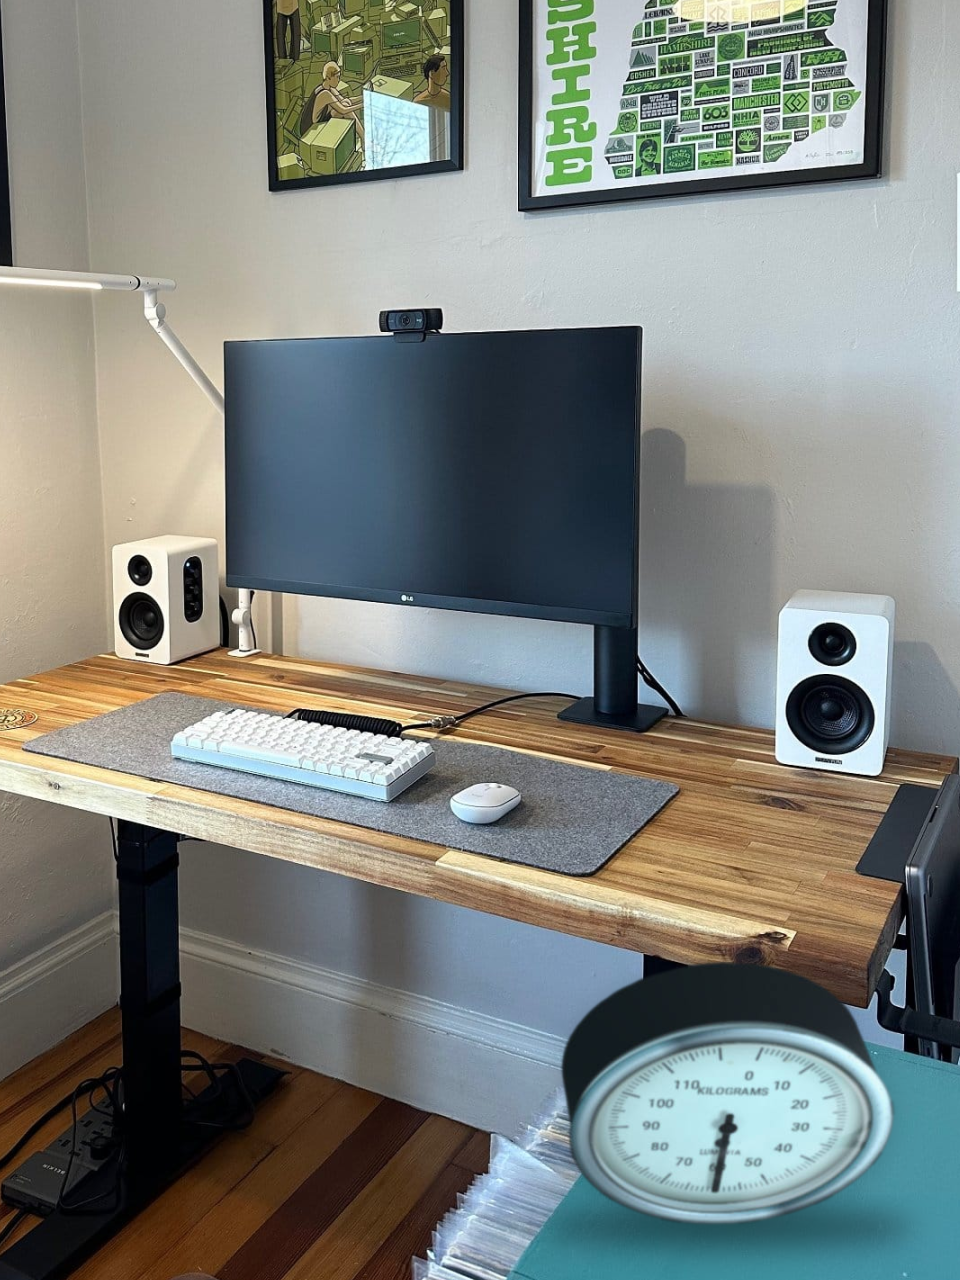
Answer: 60 kg
